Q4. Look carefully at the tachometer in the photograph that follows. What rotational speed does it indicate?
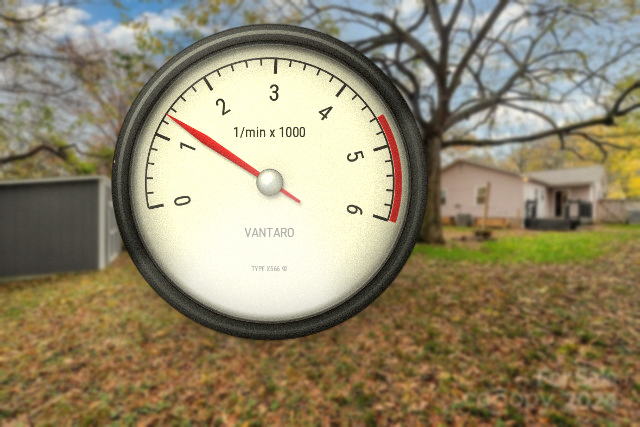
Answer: 1300 rpm
